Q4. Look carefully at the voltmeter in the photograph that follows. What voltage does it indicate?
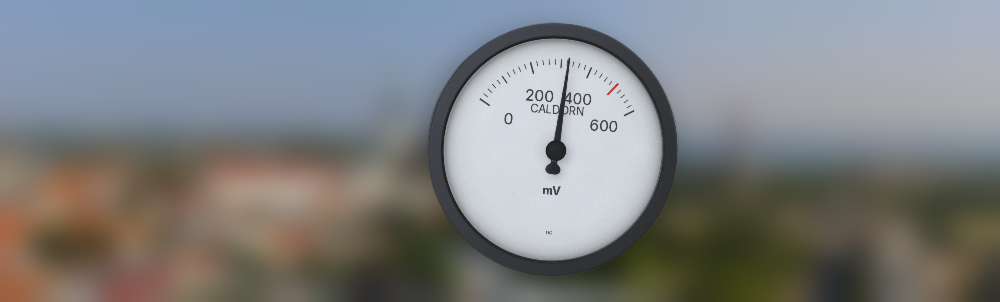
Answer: 320 mV
